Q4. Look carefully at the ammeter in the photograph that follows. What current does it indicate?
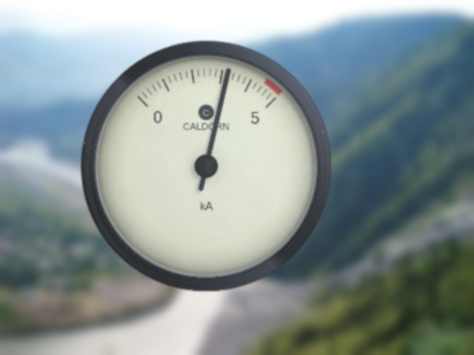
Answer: 3.2 kA
